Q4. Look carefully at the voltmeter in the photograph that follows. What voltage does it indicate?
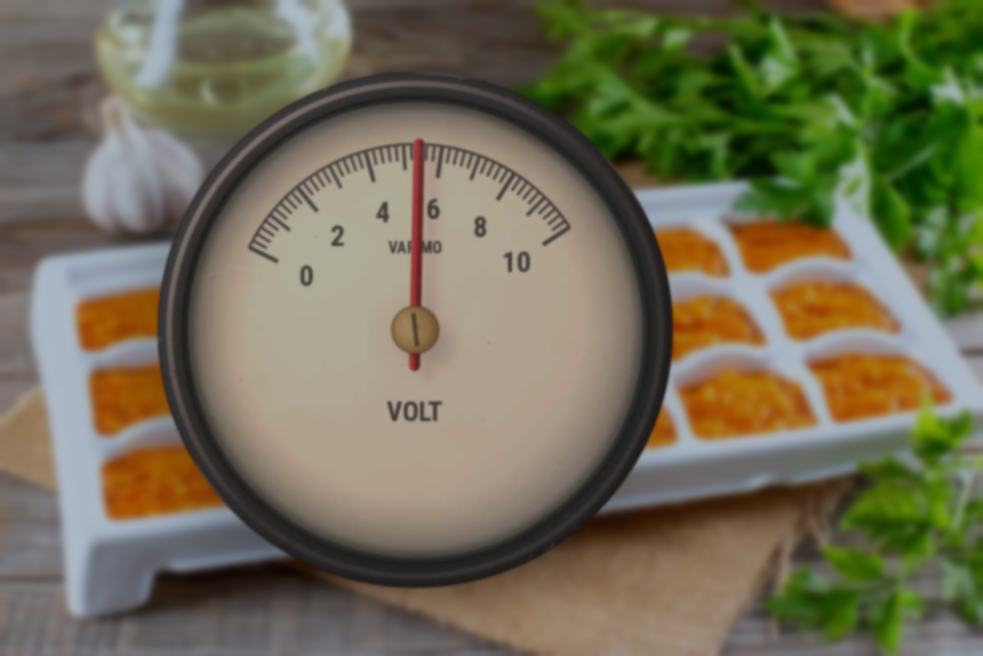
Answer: 5.4 V
